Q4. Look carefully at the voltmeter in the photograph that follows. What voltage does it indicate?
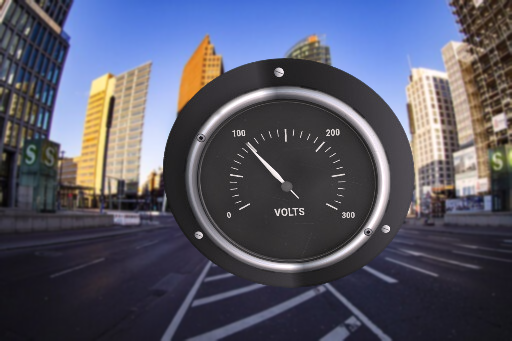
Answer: 100 V
